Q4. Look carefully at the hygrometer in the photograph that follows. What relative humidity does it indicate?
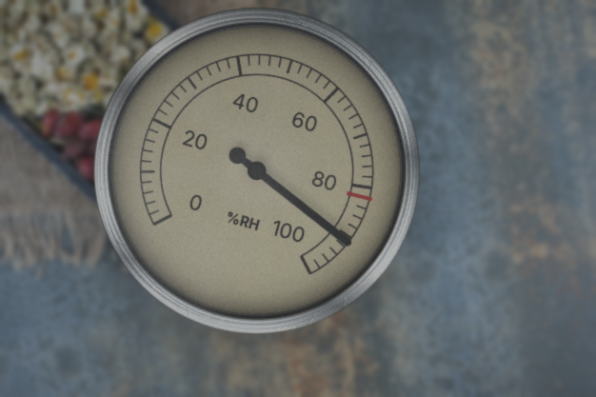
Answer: 91 %
